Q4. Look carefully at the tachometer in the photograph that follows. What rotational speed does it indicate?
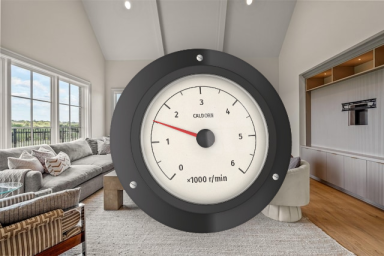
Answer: 1500 rpm
